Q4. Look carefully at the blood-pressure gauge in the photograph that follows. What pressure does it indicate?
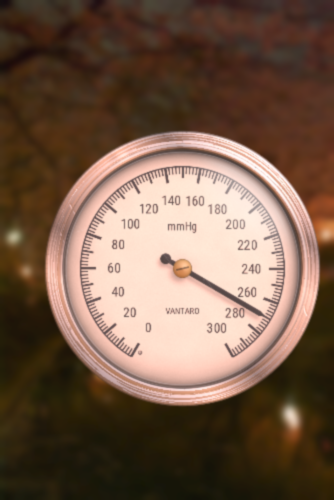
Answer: 270 mmHg
